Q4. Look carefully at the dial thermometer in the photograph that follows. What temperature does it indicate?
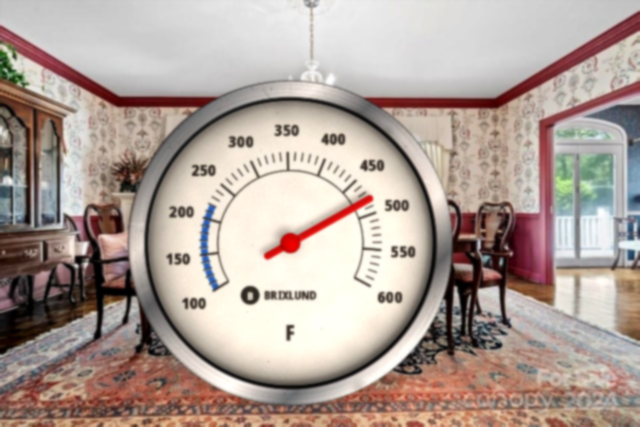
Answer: 480 °F
